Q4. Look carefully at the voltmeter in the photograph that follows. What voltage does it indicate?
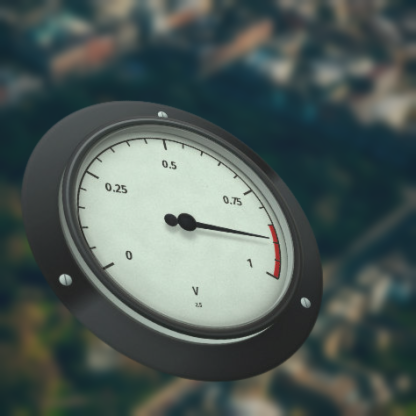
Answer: 0.9 V
